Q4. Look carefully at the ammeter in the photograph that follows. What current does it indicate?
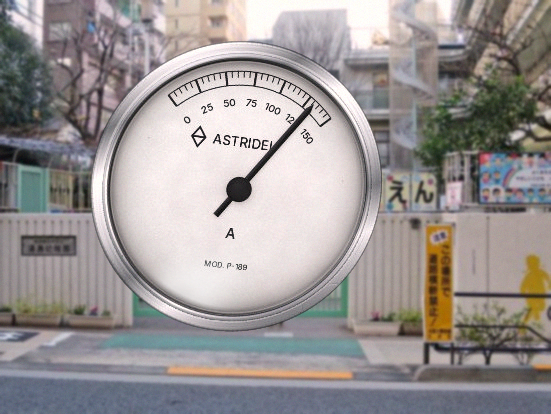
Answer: 130 A
